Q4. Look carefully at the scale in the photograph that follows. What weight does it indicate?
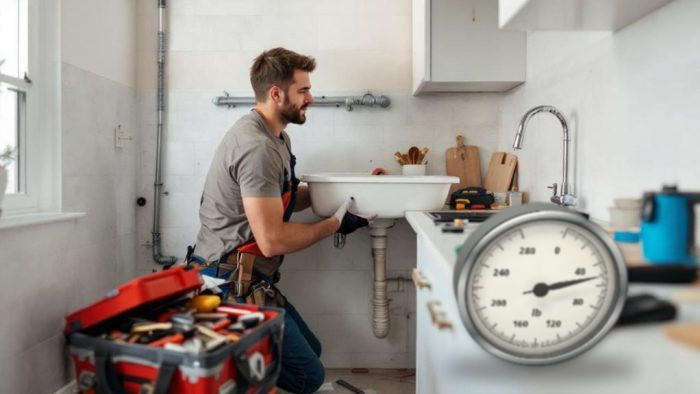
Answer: 50 lb
